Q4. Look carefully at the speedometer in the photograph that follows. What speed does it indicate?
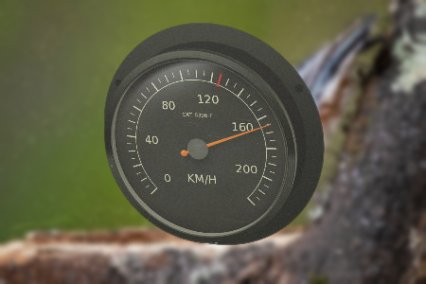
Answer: 165 km/h
